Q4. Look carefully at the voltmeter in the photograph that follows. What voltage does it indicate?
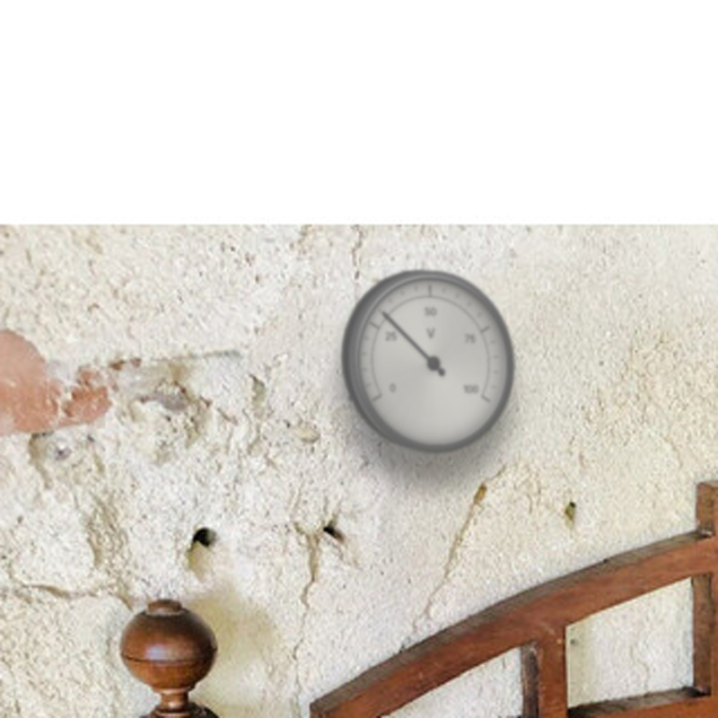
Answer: 30 V
